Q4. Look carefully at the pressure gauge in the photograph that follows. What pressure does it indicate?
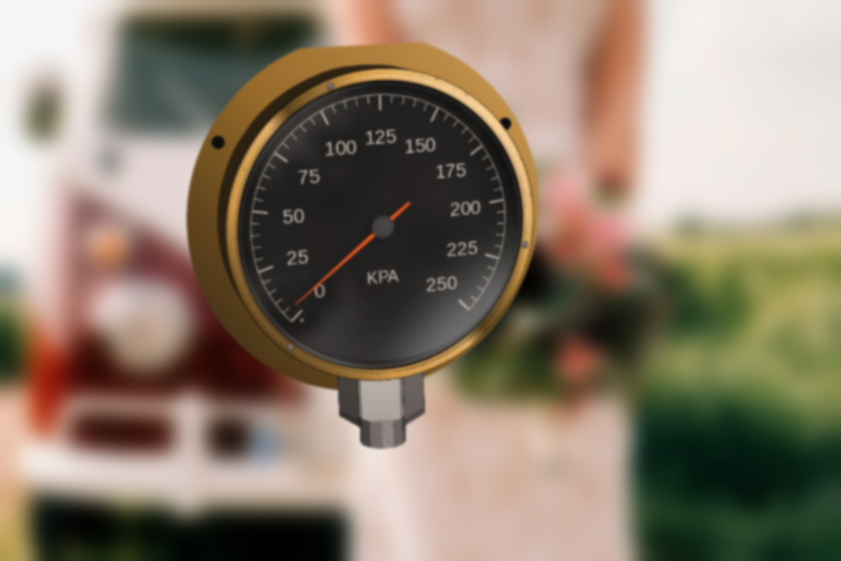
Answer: 5 kPa
